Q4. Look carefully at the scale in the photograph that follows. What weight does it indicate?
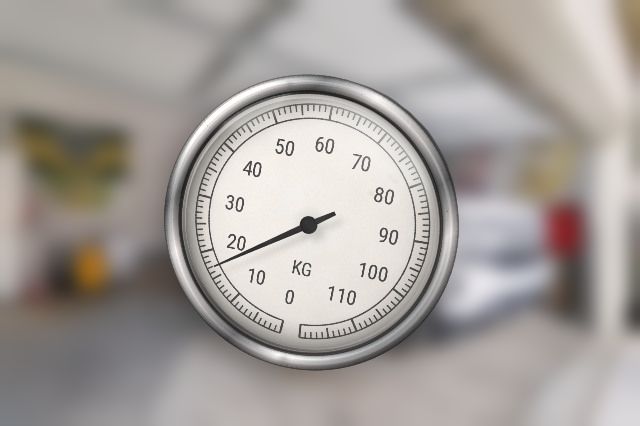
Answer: 17 kg
